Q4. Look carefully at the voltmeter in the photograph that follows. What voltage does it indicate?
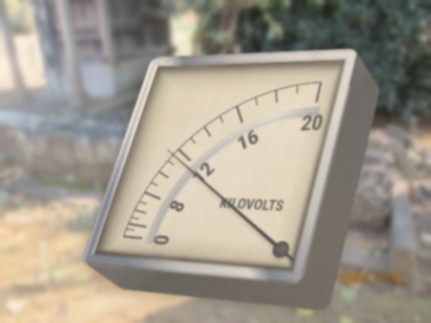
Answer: 11.5 kV
